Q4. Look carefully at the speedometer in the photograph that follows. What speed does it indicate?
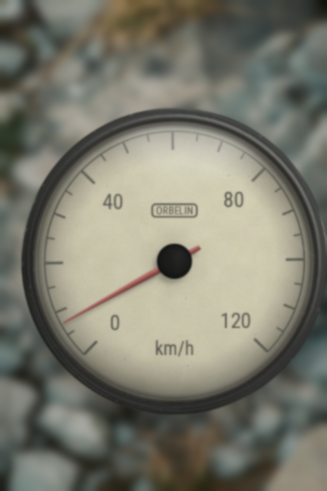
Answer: 7.5 km/h
